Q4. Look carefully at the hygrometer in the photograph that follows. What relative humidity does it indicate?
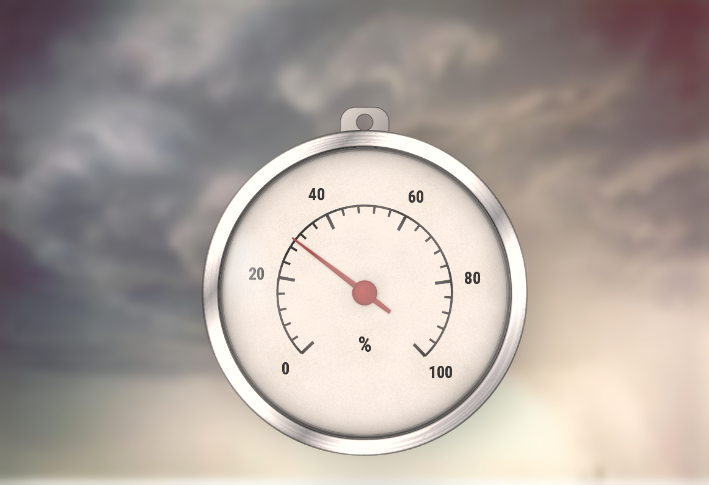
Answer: 30 %
